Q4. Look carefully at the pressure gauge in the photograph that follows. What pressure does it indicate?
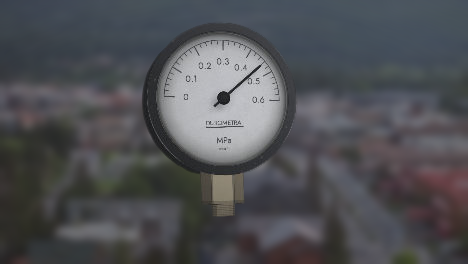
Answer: 0.46 MPa
